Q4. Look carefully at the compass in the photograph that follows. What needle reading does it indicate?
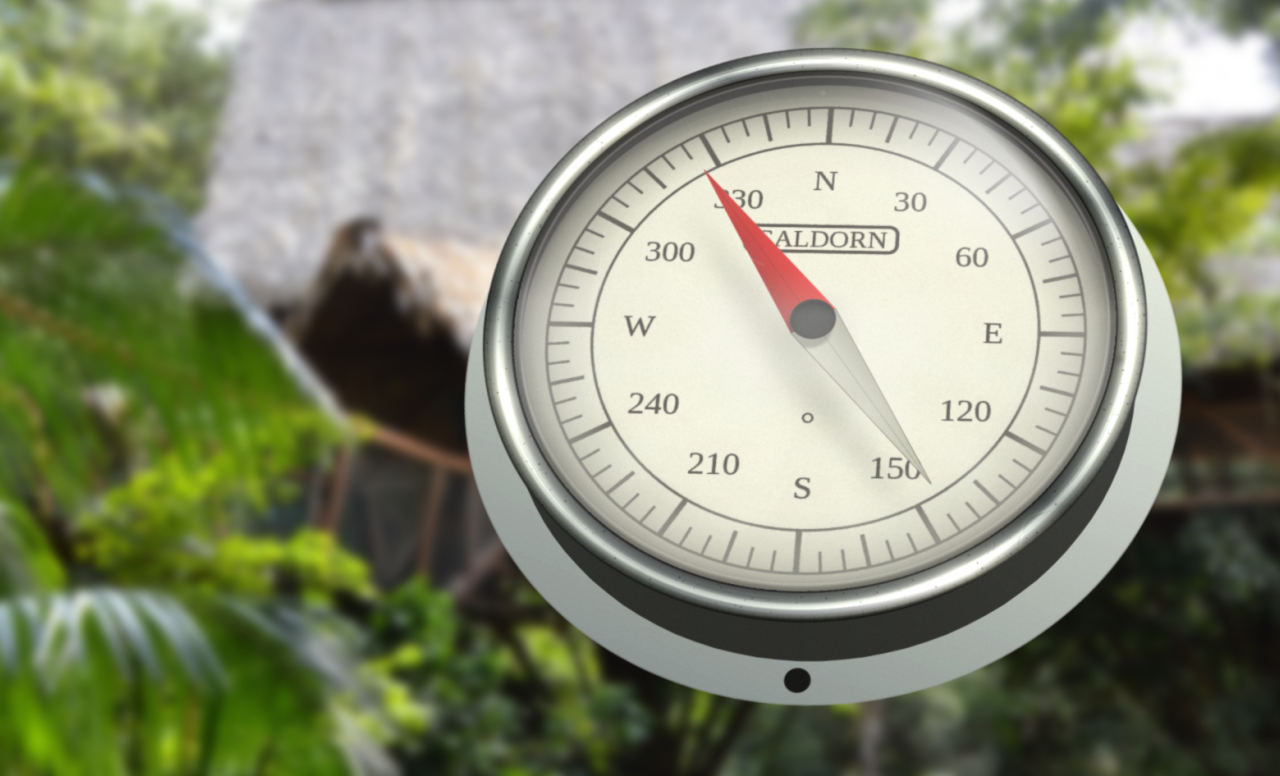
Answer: 325 °
